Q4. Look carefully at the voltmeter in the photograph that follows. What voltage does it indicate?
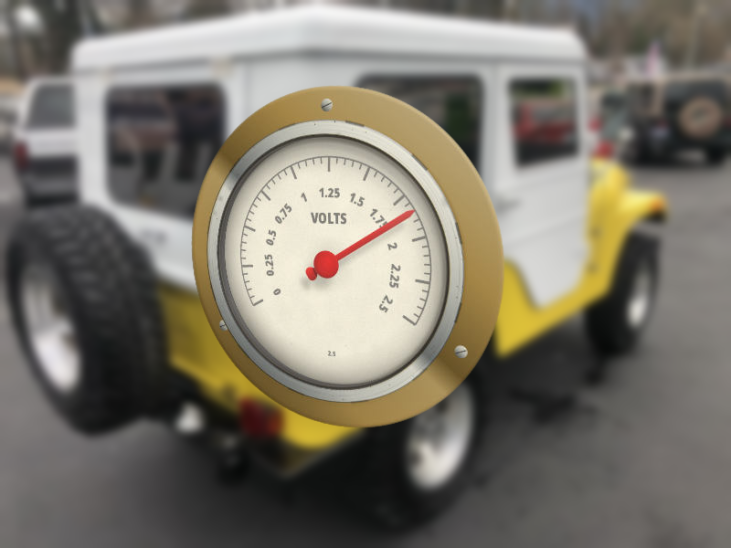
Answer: 1.85 V
